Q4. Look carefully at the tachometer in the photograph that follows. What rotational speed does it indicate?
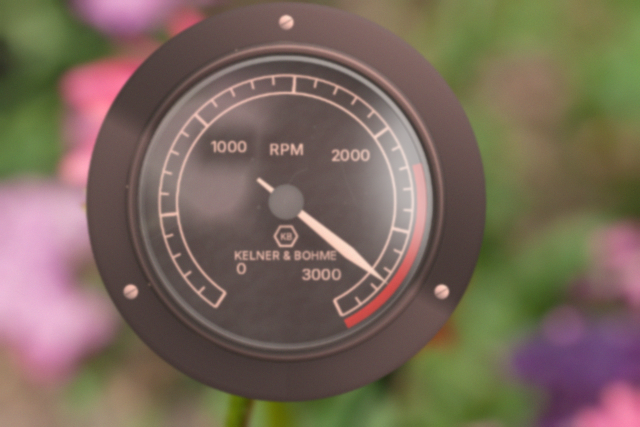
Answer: 2750 rpm
